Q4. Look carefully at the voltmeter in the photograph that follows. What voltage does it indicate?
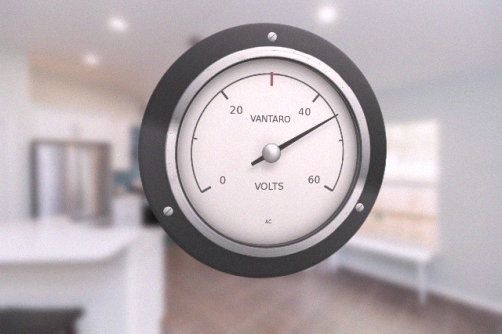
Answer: 45 V
